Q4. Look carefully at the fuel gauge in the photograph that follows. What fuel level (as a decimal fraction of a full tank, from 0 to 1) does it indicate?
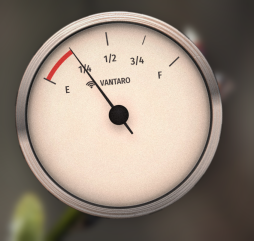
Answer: 0.25
